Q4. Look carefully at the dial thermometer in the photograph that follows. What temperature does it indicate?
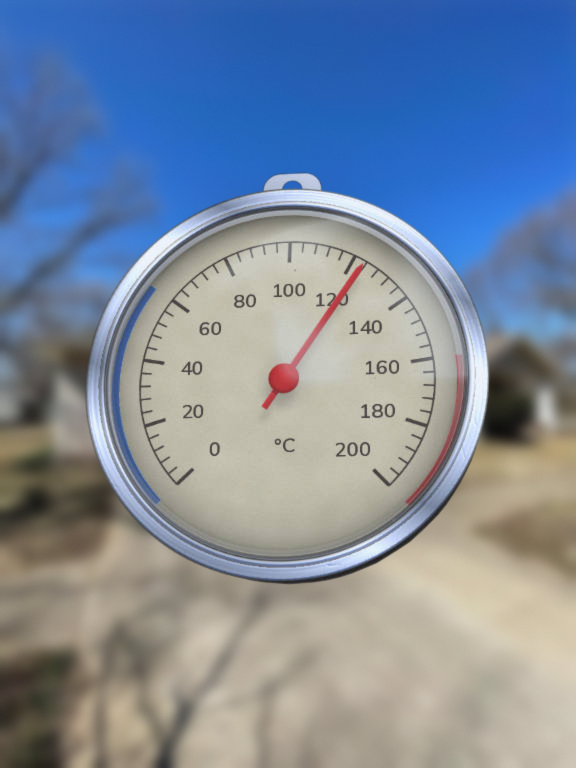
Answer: 124 °C
